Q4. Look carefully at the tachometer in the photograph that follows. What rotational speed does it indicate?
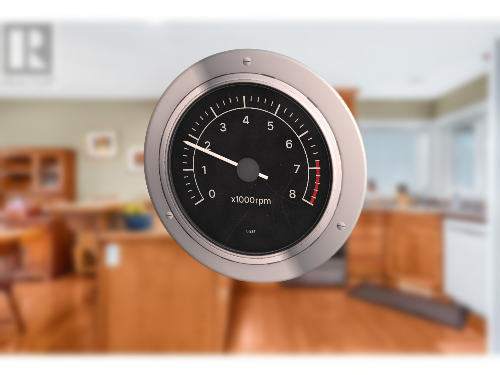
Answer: 1800 rpm
